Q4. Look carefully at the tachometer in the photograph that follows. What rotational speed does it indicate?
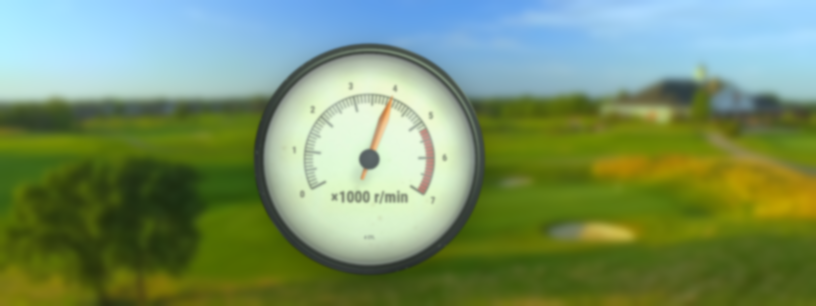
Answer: 4000 rpm
